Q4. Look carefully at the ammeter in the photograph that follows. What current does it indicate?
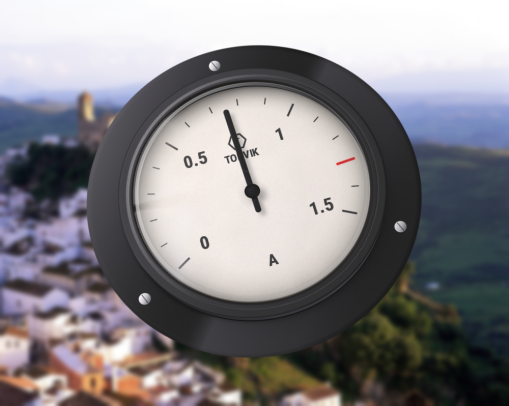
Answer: 0.75 A
